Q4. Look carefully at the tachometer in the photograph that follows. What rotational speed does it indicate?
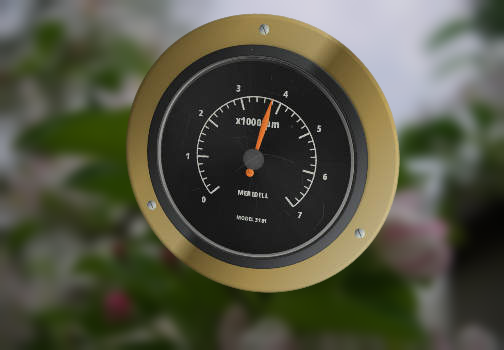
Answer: 3800 rpm
